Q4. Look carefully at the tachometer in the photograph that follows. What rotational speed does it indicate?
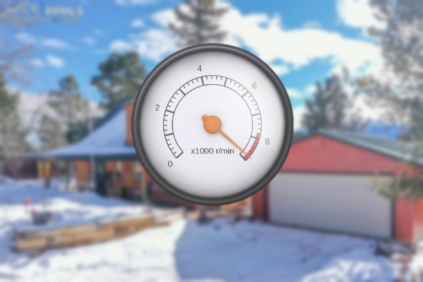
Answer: 8800 rpm
